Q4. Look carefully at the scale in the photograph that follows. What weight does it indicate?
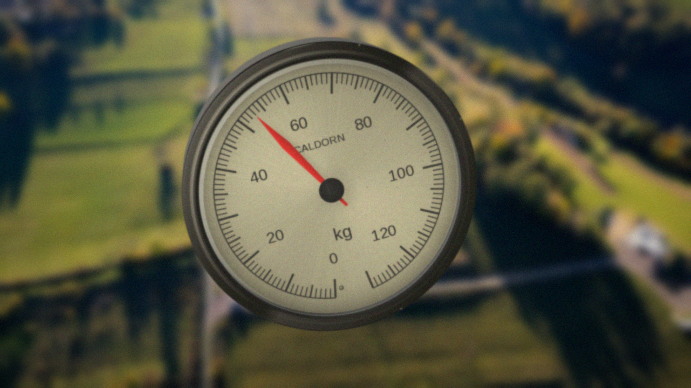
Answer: 53 kg
